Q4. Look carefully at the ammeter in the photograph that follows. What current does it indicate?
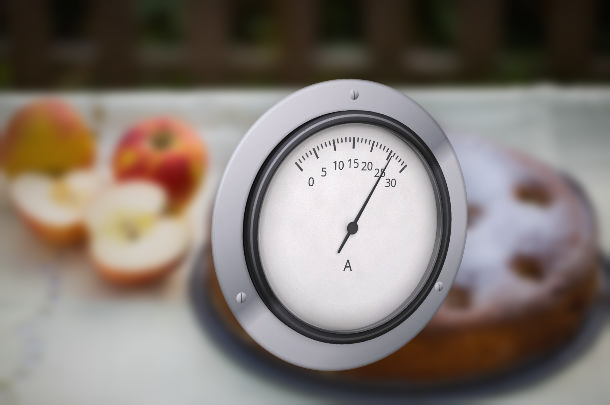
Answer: 25 A
